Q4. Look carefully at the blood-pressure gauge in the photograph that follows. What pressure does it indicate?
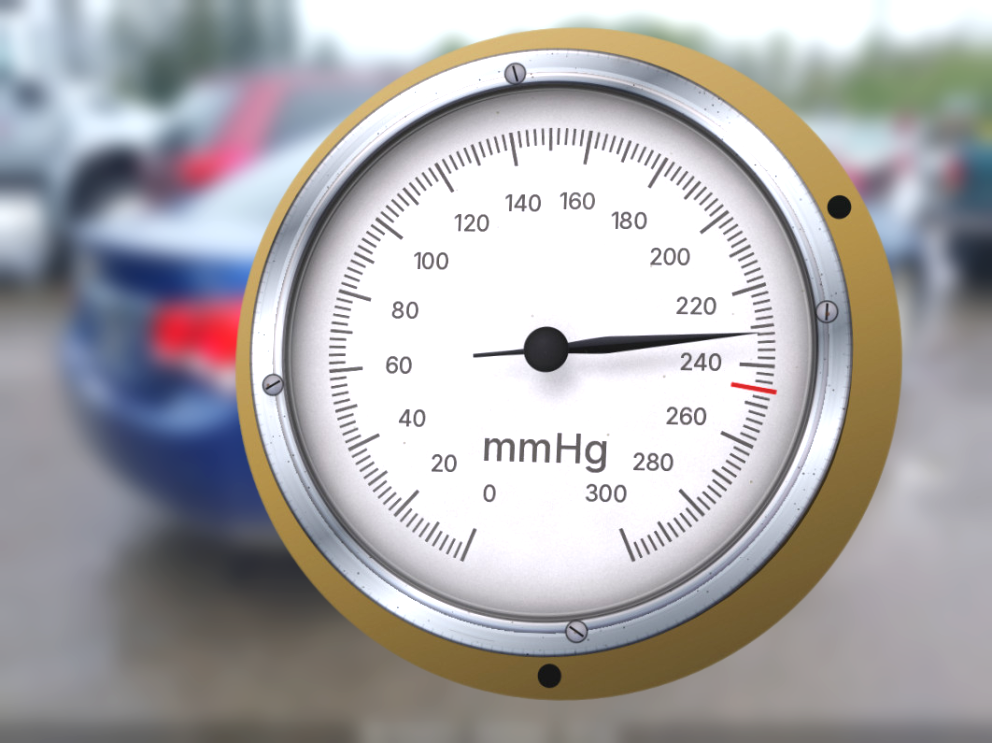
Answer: 232 mmHg
